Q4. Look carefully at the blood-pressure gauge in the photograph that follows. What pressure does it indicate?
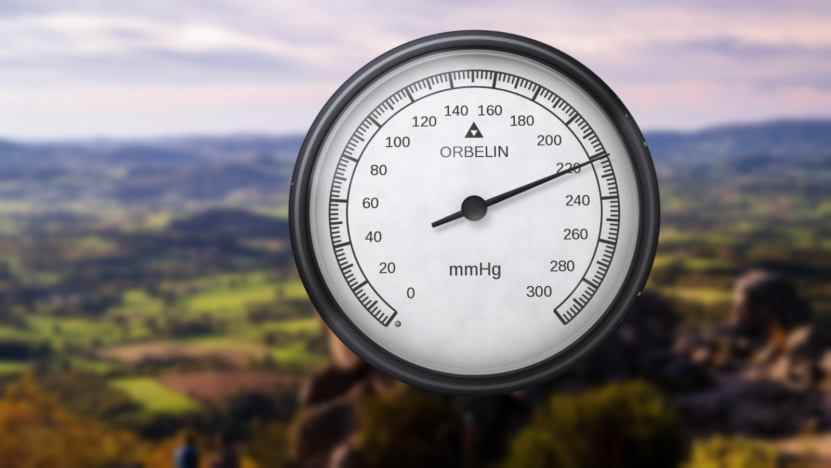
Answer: 222 mmHg
